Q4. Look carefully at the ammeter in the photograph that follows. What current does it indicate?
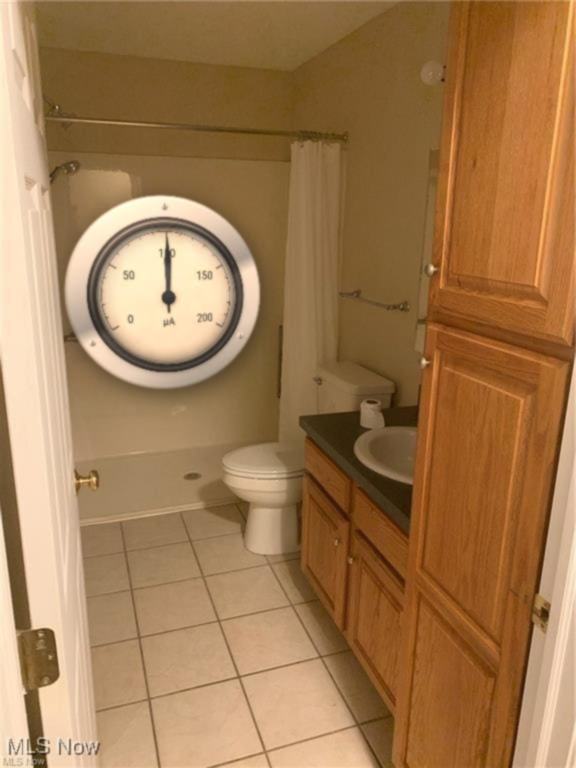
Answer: 100 µA
